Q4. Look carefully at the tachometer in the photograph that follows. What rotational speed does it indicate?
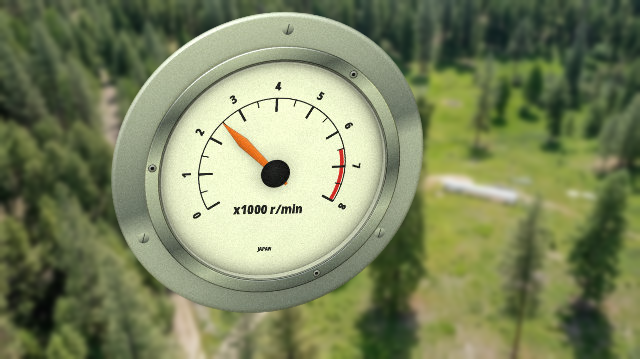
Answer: 2500 rpm
